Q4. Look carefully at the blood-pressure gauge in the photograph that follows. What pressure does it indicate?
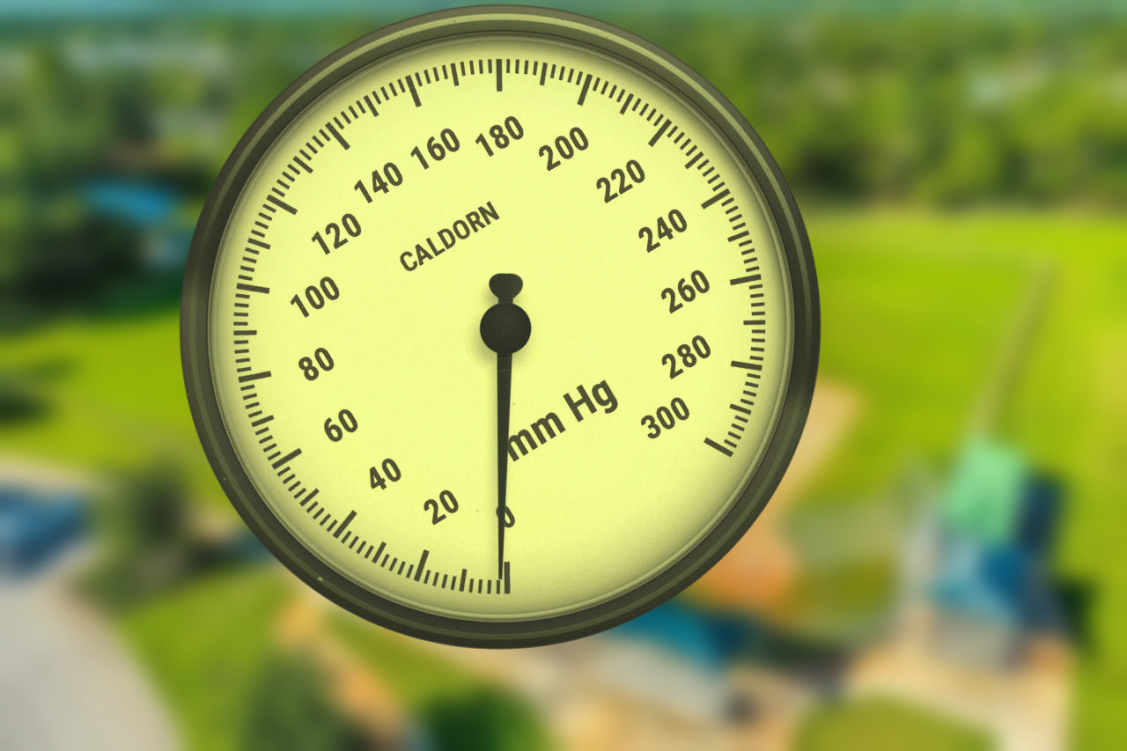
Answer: 2 mmHg
